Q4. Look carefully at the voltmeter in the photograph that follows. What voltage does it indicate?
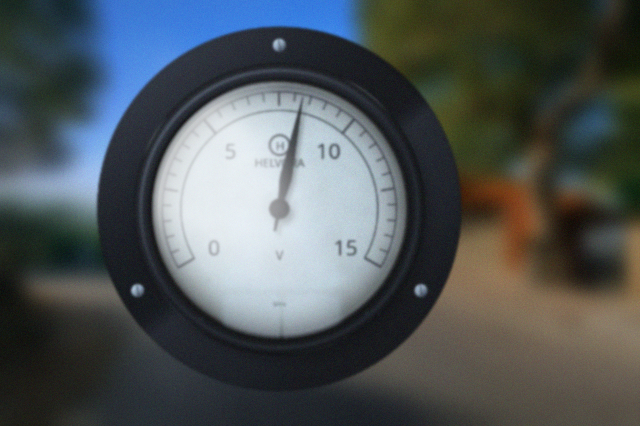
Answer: 8.25 V
